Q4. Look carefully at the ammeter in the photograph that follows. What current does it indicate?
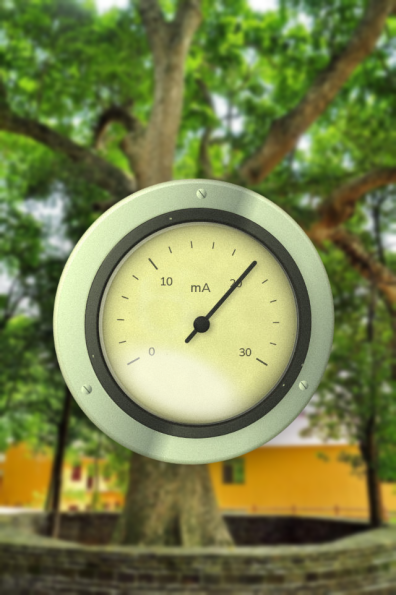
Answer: 20 mA
